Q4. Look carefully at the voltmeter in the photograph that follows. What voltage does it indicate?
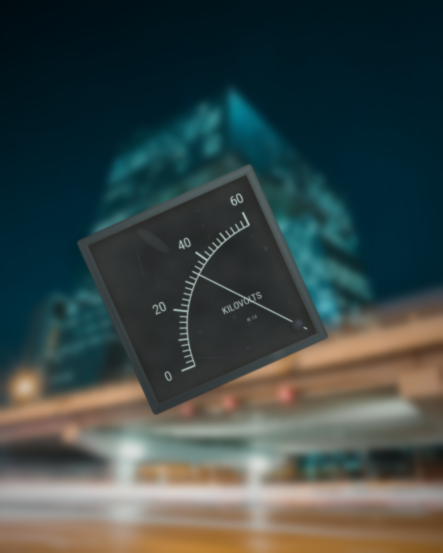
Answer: 34 kV
